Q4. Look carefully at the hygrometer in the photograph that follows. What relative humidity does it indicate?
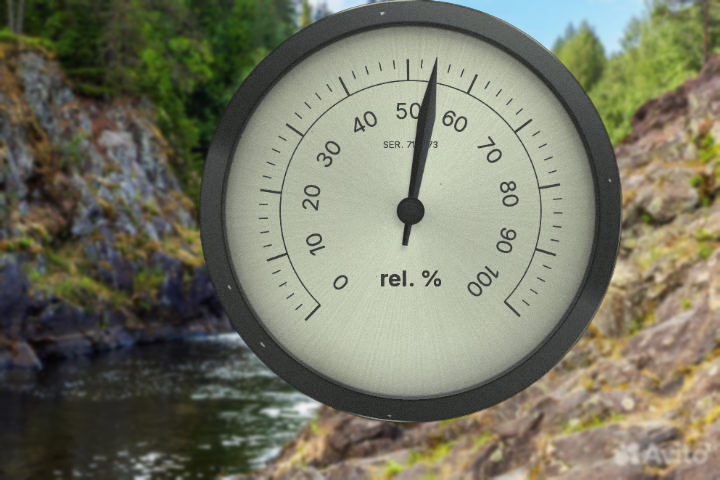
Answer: 54 %
